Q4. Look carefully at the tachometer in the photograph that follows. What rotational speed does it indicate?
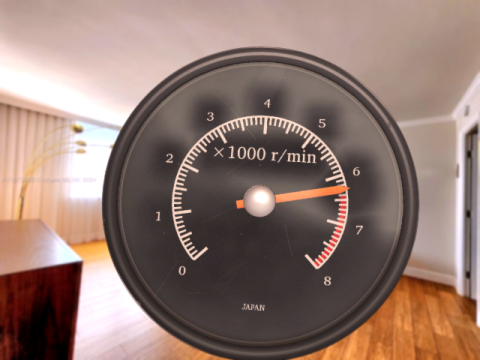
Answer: 6300 rpm
